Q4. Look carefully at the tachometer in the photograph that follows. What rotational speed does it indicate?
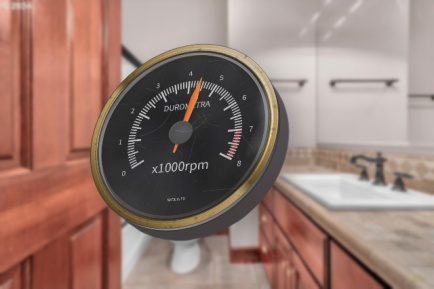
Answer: 4500 rpm
